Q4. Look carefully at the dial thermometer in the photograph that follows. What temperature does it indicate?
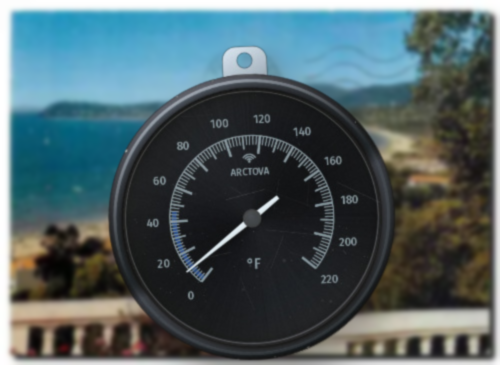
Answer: 10 °F
